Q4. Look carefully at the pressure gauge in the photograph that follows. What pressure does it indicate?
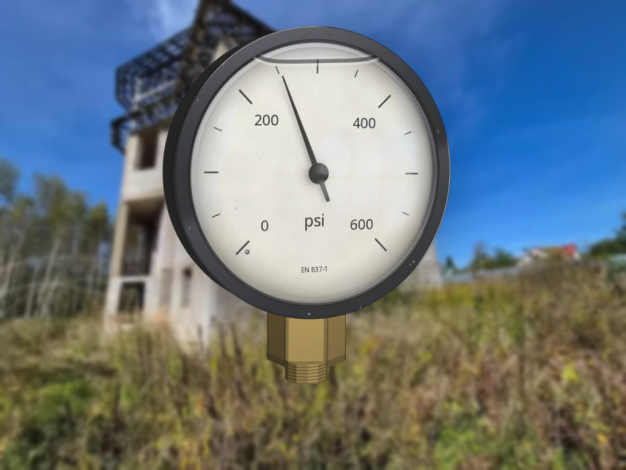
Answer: 250 psi
